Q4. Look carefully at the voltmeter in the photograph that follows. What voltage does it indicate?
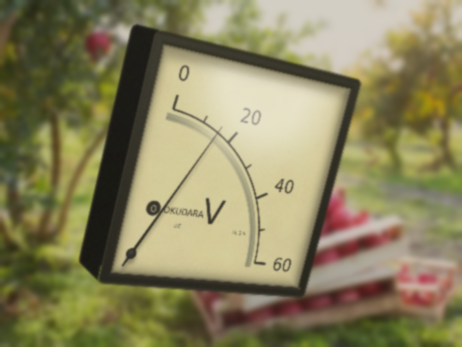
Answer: 15 V
